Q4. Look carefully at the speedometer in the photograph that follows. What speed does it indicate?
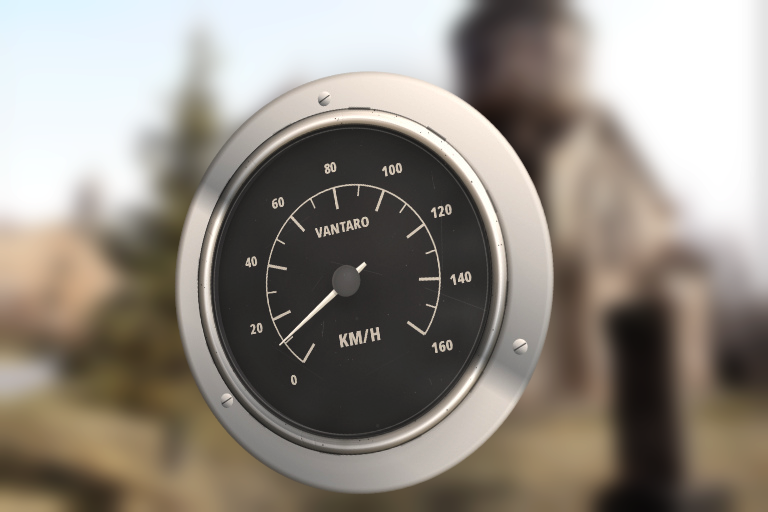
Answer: 10 km/h
